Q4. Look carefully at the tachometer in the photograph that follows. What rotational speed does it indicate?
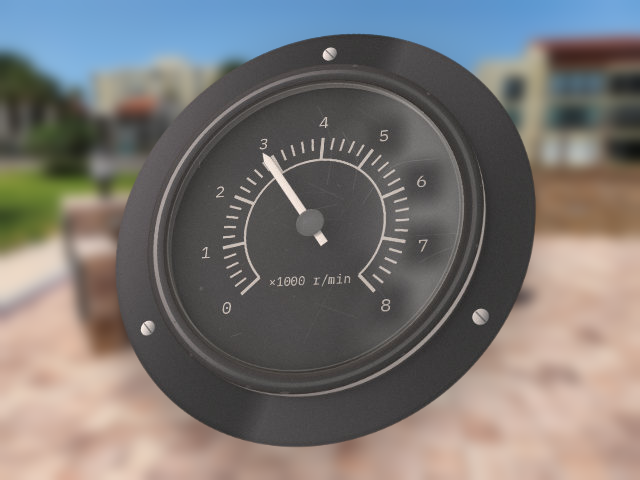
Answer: 2900 rpm
